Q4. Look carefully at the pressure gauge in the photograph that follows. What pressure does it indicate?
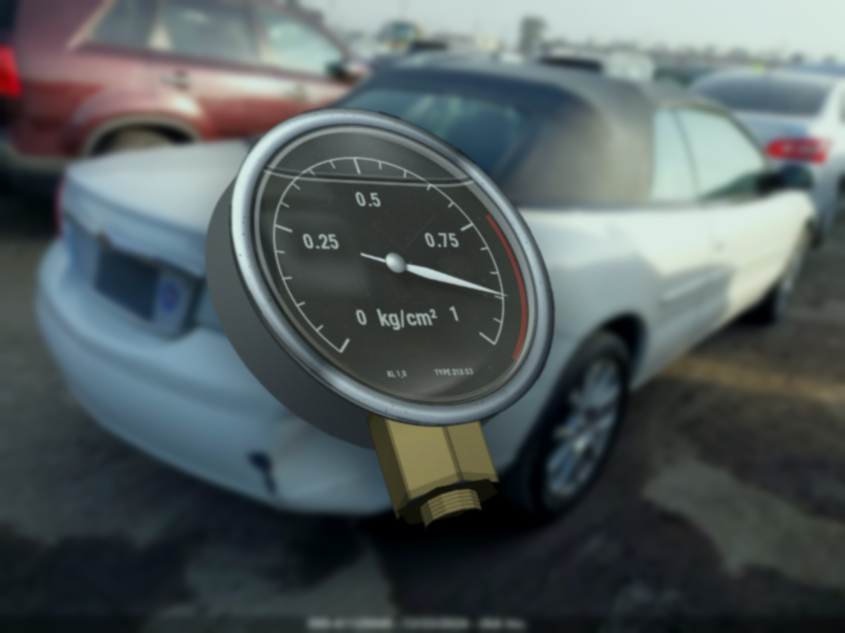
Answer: 0.9 kg/cm²
